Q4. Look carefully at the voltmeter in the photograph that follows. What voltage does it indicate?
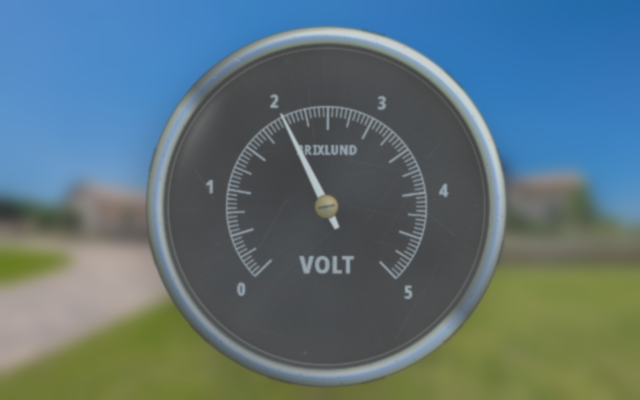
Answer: 2 V
